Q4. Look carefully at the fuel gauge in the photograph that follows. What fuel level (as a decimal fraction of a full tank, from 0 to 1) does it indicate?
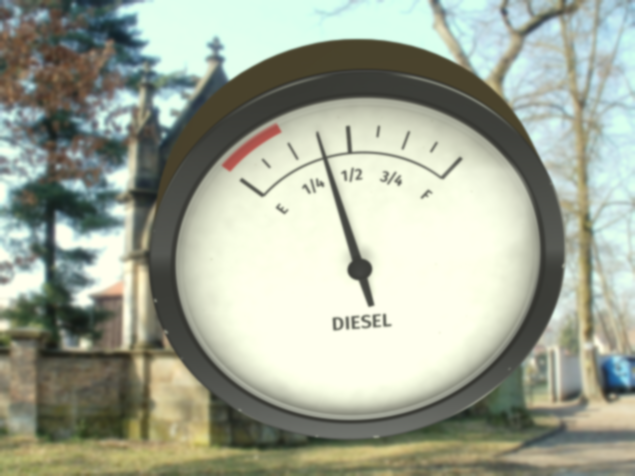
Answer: 0.375
